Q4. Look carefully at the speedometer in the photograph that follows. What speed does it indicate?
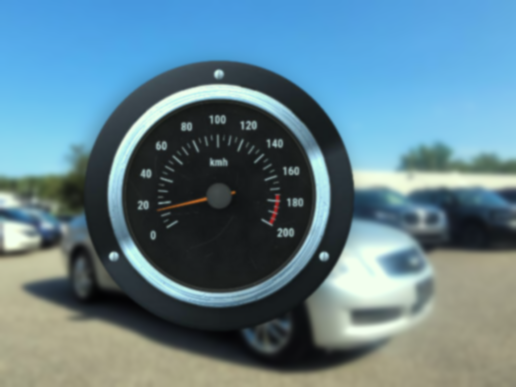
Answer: 15 km/h
